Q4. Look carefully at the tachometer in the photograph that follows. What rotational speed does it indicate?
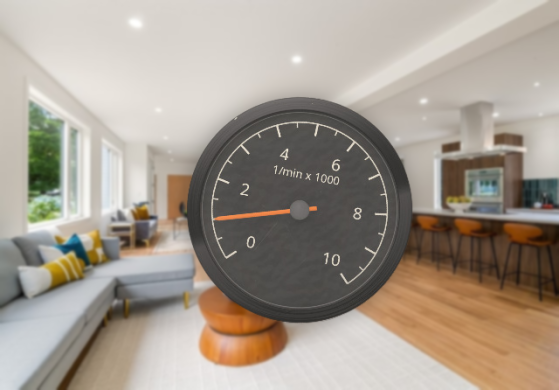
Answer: 1000 rpm
